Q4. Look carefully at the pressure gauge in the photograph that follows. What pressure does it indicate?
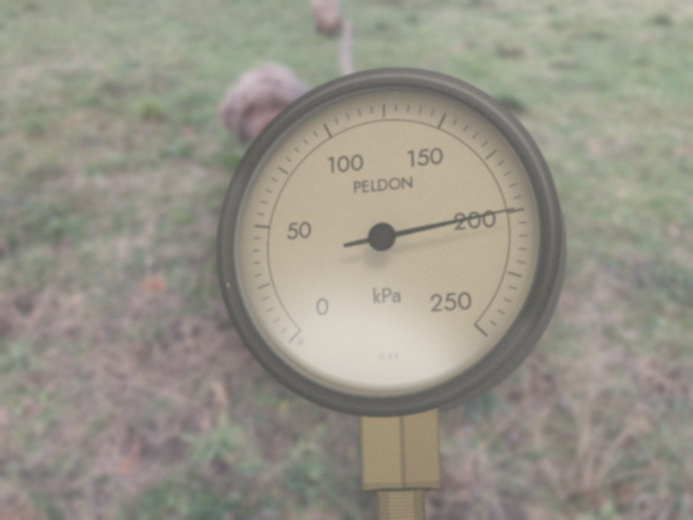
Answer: 200 kPa
